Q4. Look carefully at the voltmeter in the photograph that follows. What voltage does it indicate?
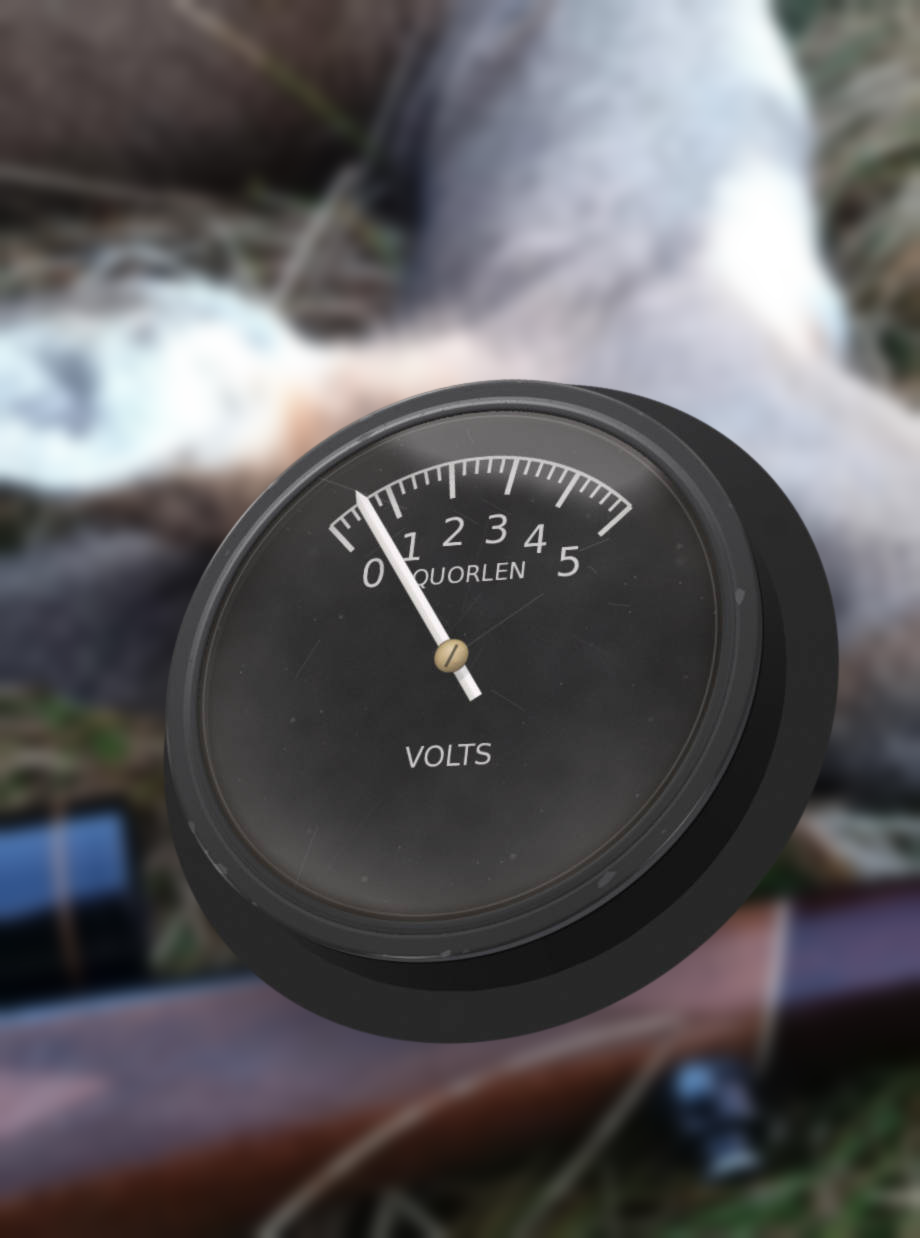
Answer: 0.6 V
